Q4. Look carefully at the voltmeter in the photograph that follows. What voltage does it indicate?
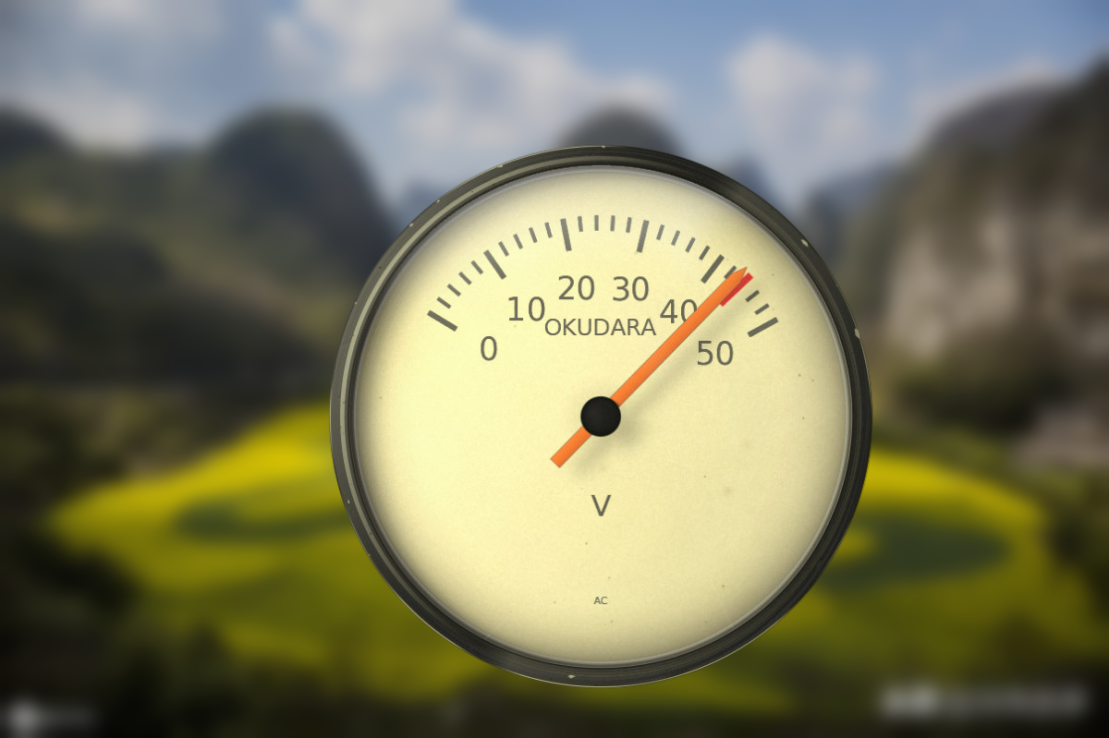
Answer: 43 V
